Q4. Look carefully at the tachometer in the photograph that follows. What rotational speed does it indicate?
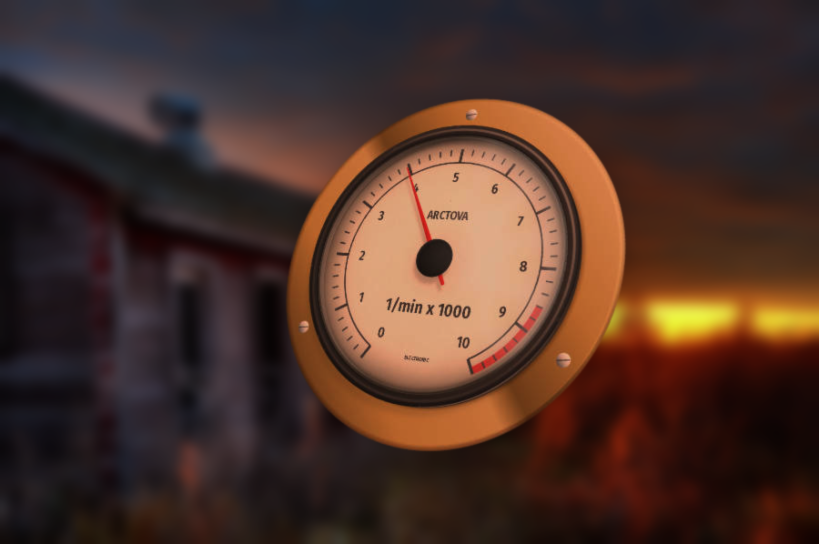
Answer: 4000 rpm
